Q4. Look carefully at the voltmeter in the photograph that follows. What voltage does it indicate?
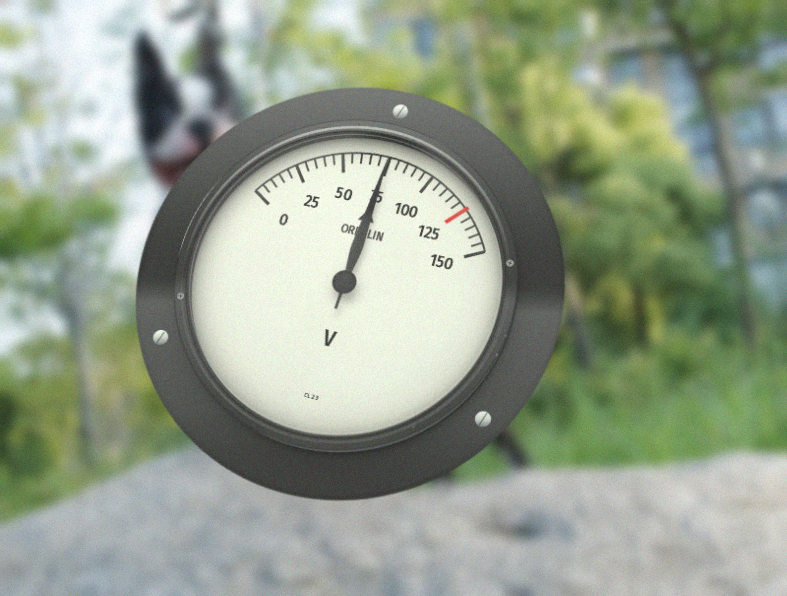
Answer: 75 V
